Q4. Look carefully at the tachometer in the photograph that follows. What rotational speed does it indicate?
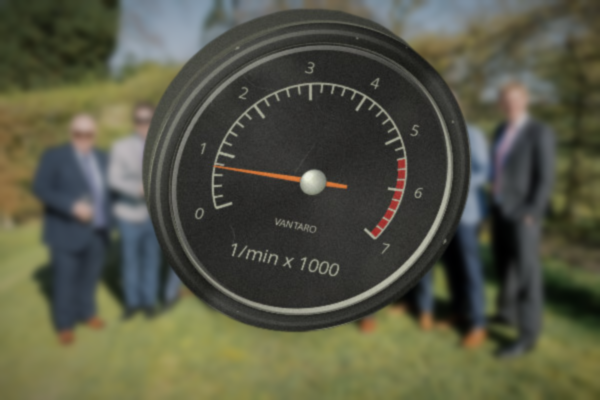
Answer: 800 rpm
